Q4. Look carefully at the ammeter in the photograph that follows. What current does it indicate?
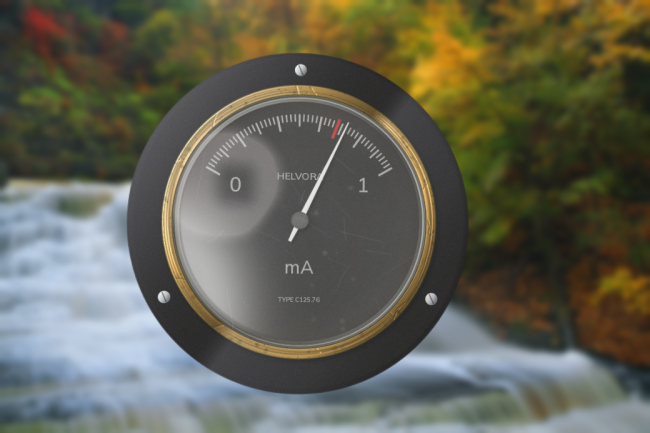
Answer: 0.72 mA
